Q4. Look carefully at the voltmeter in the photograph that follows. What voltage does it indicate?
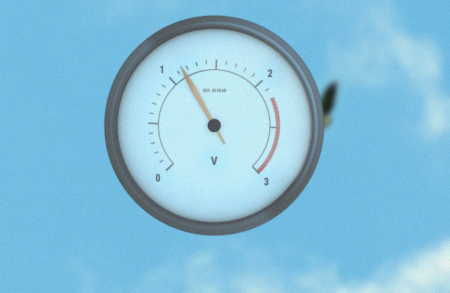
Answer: 1.15 V
